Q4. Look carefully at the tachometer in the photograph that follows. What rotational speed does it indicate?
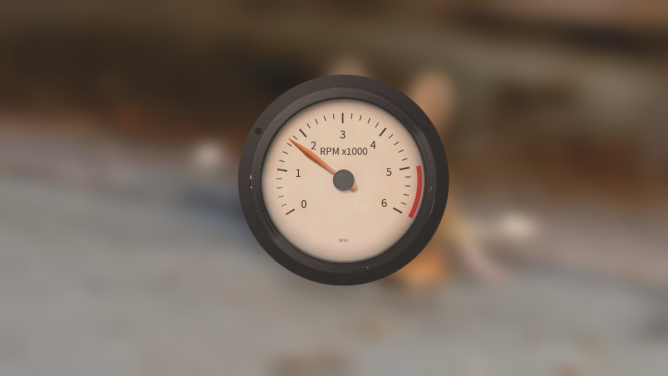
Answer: 1700 rpm
